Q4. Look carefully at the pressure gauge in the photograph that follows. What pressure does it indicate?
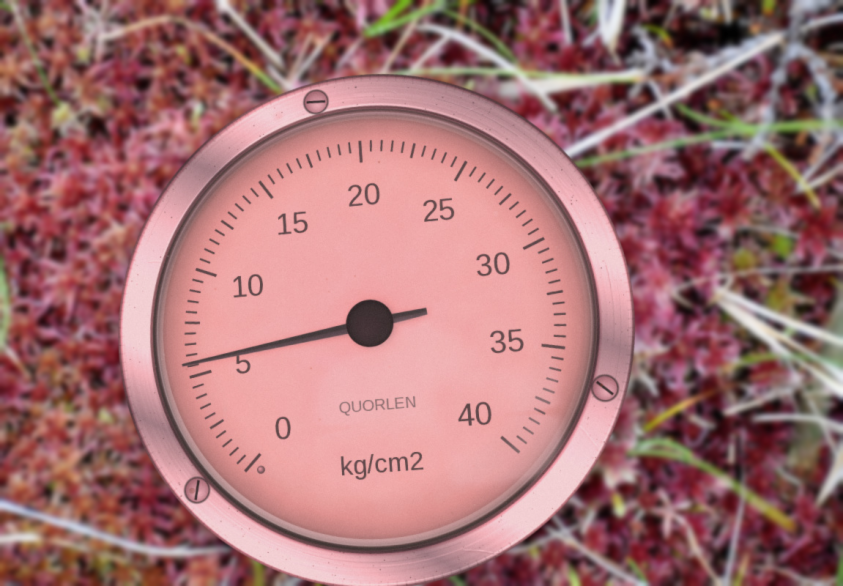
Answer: 5.5 kg/cm²
